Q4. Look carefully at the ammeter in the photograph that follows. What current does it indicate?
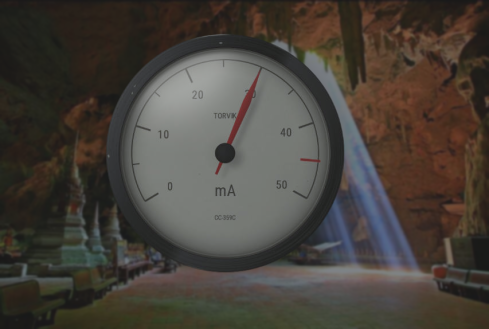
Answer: 30 mA
